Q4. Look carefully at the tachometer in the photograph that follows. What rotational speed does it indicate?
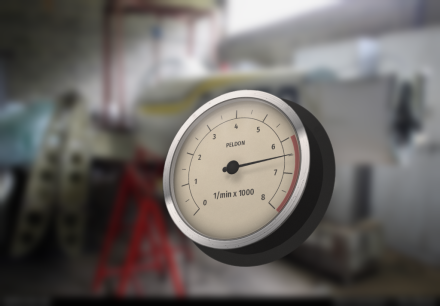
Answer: 6500 rpm
